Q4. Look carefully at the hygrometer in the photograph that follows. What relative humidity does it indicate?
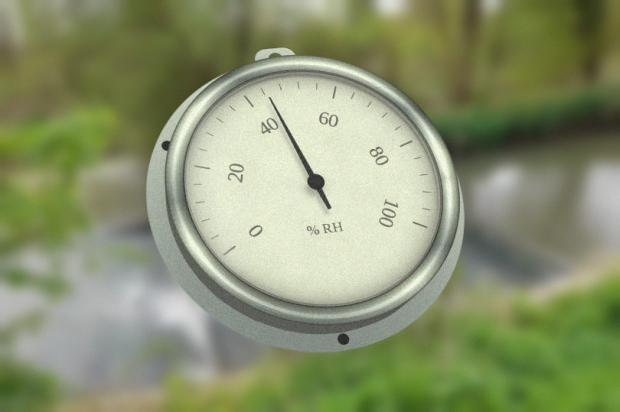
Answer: 44 %
